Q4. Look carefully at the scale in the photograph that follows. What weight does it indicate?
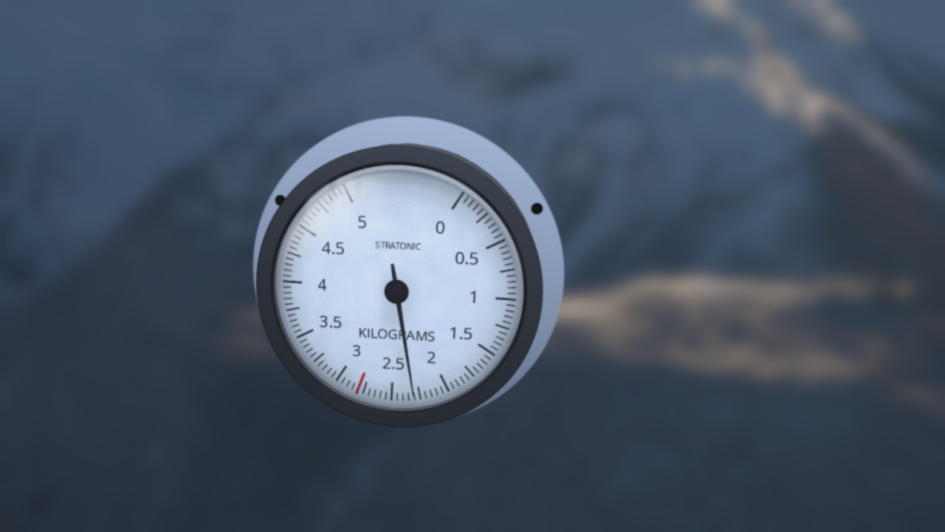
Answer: 2.3 kg
